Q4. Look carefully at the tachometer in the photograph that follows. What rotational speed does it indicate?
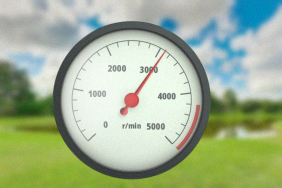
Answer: 3100 rpm
